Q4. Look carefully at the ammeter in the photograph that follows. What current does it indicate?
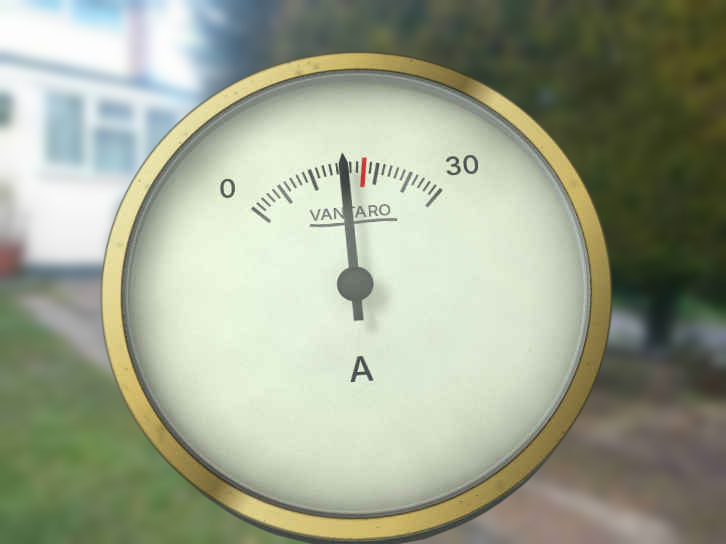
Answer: 15 A
